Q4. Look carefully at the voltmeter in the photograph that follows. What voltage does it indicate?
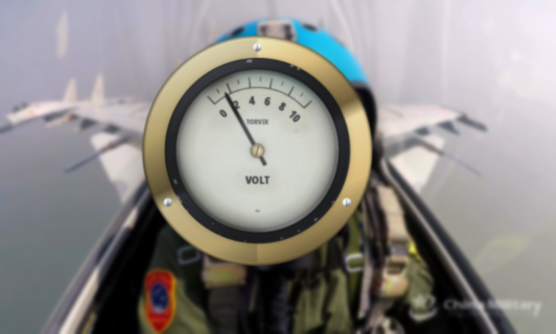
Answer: 1.5 V
